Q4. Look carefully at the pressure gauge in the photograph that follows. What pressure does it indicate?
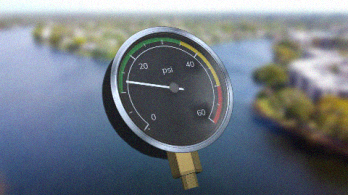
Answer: 12.5 psi
